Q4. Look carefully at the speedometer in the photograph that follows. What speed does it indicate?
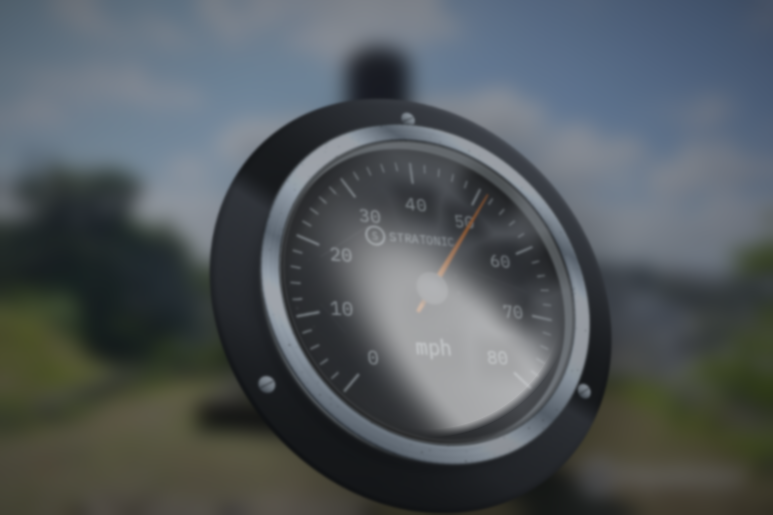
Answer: 51 mph
